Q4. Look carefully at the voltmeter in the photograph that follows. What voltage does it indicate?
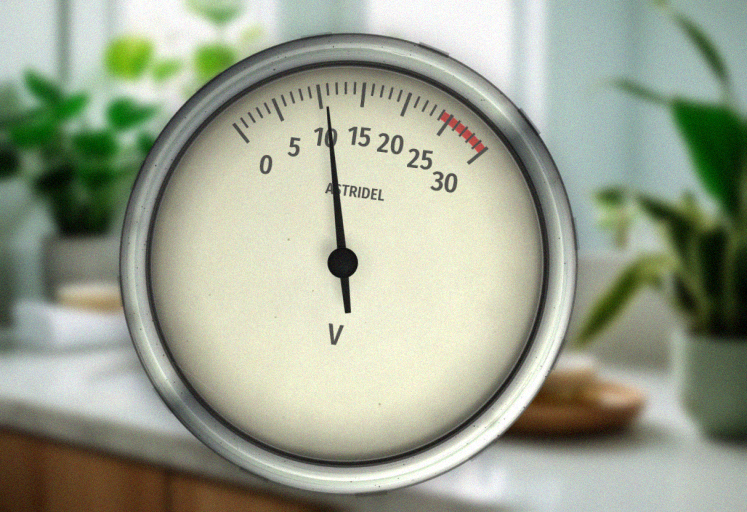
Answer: 11 V
